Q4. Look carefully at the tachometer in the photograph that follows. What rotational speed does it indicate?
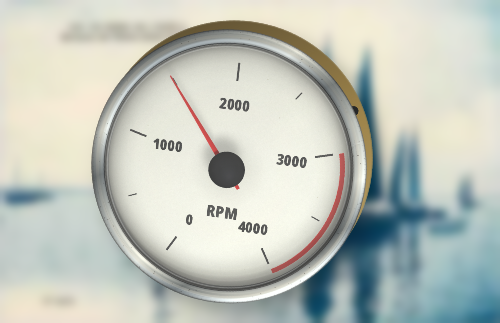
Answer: 1500 rpm
